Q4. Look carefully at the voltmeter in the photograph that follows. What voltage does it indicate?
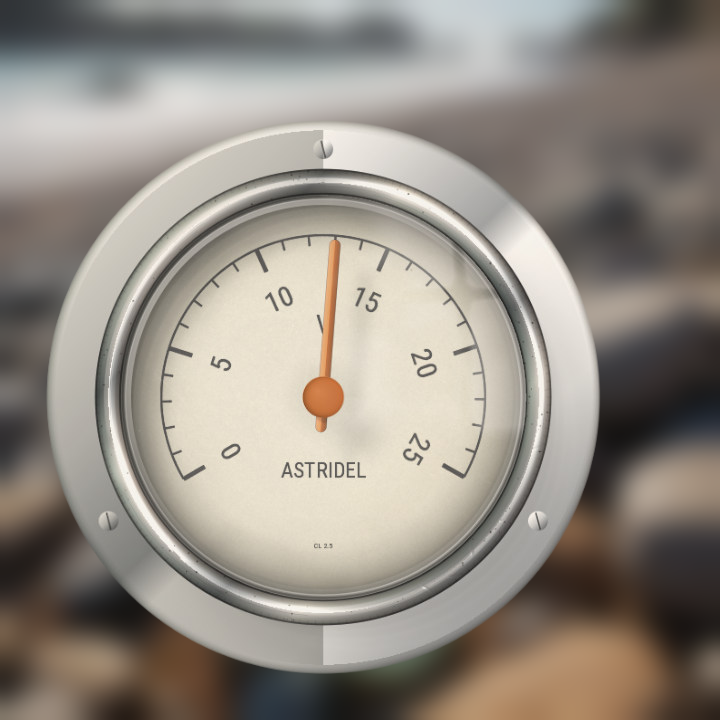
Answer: 13 V
